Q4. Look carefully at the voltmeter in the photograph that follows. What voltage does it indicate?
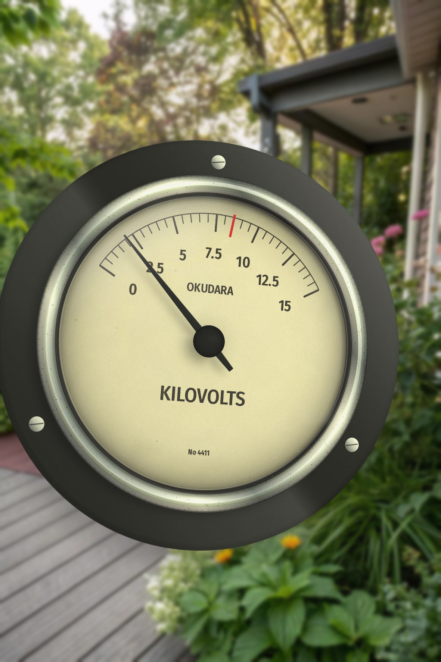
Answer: 2 kV
